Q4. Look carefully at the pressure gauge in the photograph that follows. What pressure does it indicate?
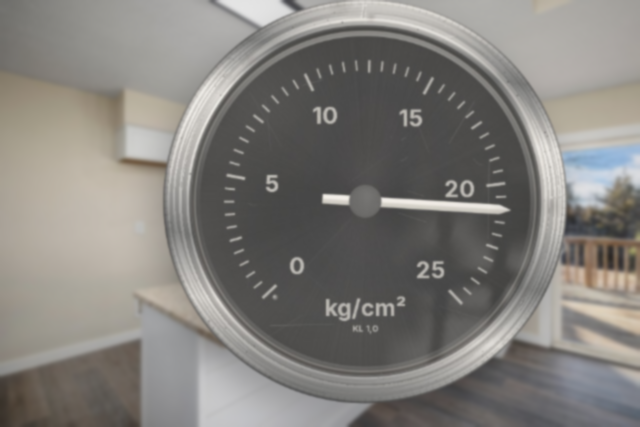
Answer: 21 kg/cm²
